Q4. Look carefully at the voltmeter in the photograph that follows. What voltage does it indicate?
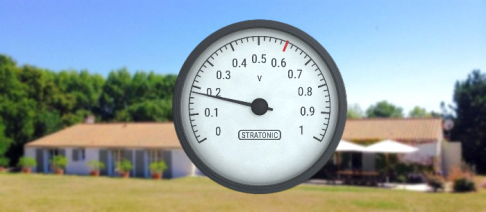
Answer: 0.18 V
